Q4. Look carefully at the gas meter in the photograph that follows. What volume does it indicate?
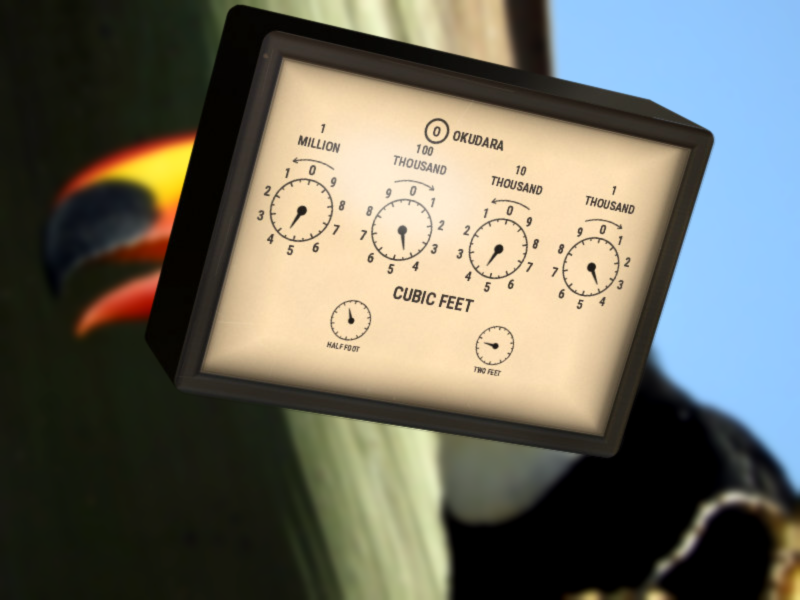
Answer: 444400 ft³
